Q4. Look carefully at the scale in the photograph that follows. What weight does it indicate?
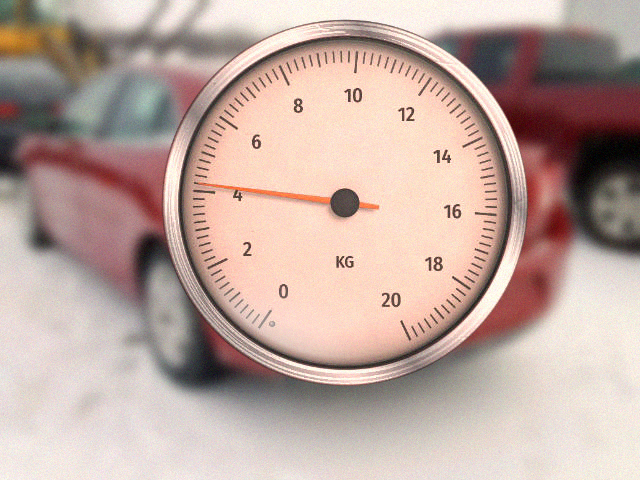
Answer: 4.2 kg
